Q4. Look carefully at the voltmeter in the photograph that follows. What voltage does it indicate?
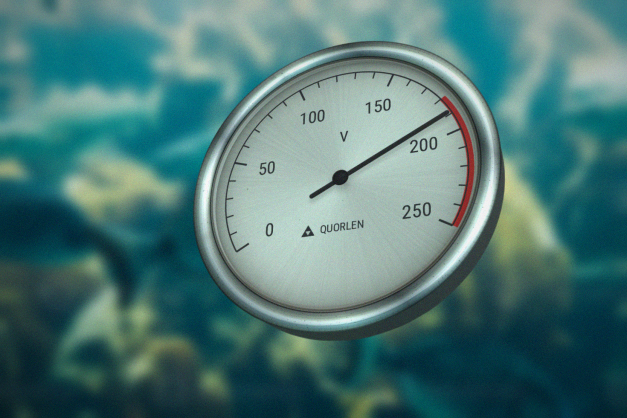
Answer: 190 V
